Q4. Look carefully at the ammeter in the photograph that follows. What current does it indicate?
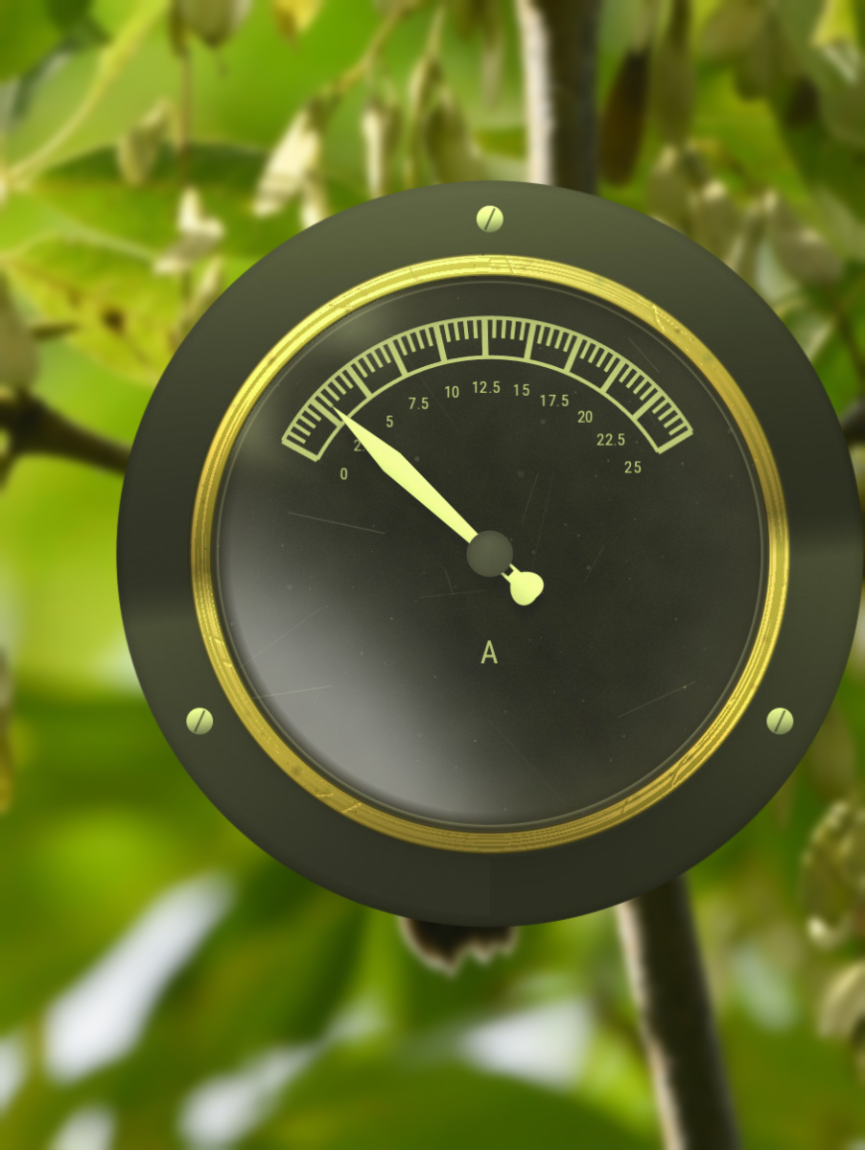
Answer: 3 A
